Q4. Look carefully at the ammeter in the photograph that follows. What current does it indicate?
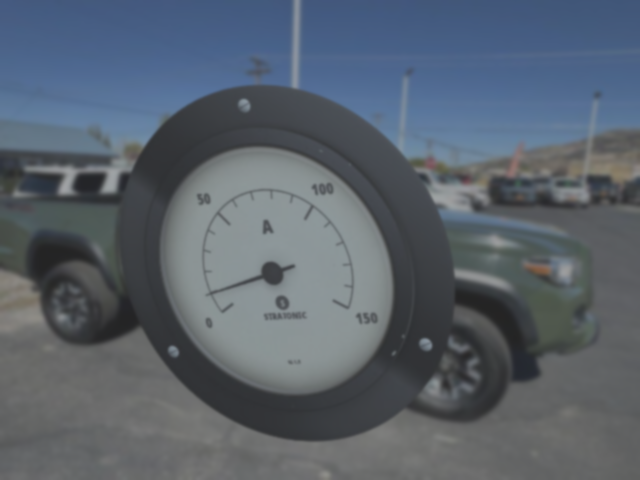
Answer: 10 A
